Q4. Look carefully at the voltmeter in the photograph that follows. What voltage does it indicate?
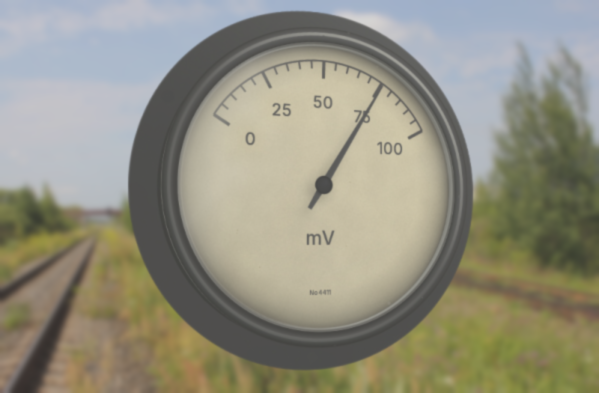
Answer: 75 mV
